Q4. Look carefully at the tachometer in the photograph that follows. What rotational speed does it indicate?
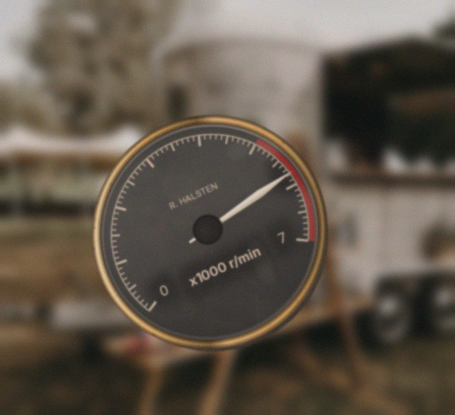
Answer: 5800 rpm
